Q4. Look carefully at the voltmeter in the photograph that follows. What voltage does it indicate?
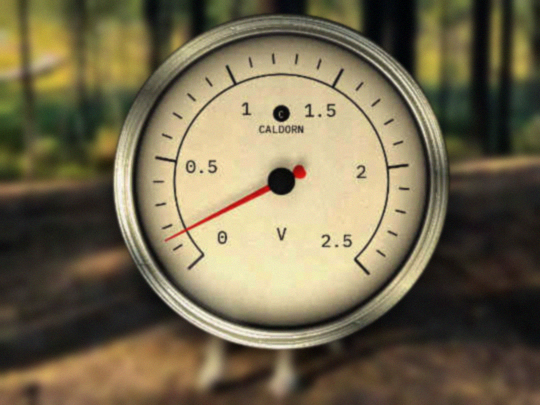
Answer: 0.15 V
